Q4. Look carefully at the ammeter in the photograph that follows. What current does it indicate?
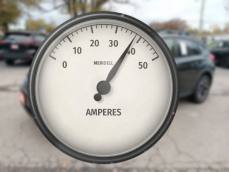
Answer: 38 A
